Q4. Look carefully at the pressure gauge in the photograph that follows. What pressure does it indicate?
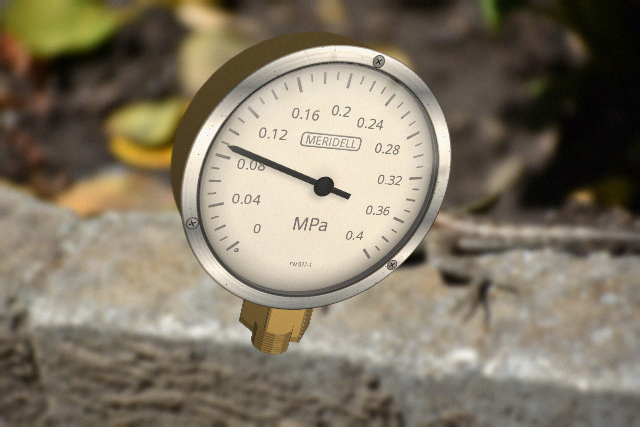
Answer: 0.09 MPa
